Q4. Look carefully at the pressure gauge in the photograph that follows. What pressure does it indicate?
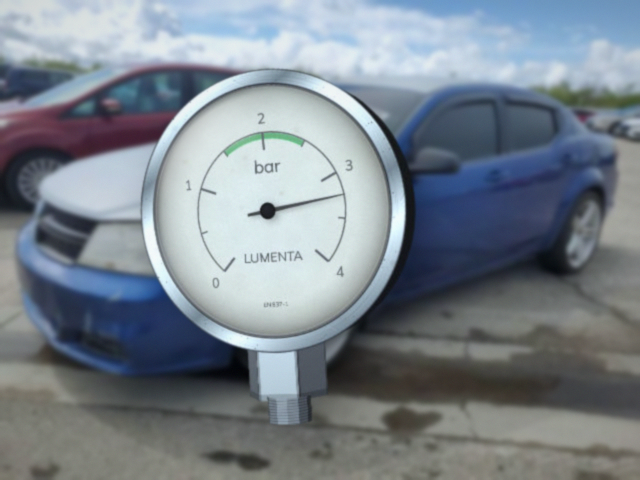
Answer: 3.25 bar
